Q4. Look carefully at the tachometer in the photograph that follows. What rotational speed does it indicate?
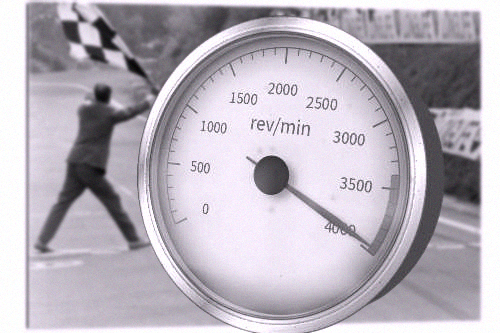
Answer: 3950 rpm
